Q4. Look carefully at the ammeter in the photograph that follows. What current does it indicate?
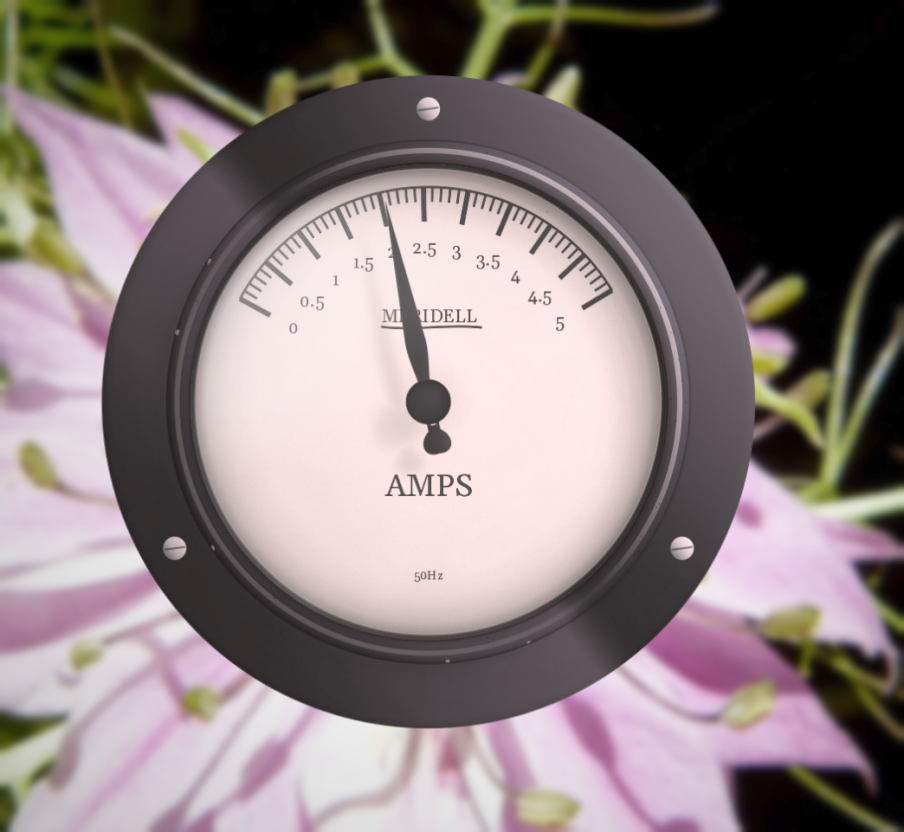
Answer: 2.05 A
